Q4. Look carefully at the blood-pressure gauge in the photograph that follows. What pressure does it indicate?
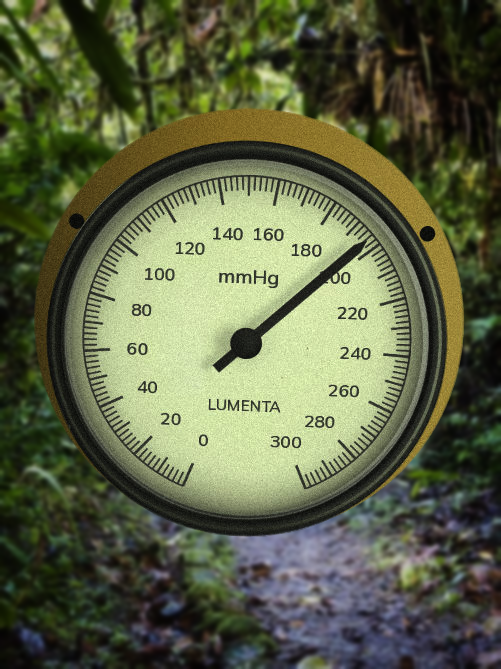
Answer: 196 mmHg
